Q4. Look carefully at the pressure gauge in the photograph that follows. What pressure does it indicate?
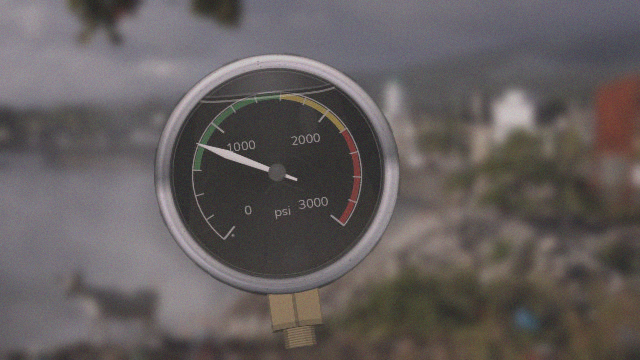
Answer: 800 psi
